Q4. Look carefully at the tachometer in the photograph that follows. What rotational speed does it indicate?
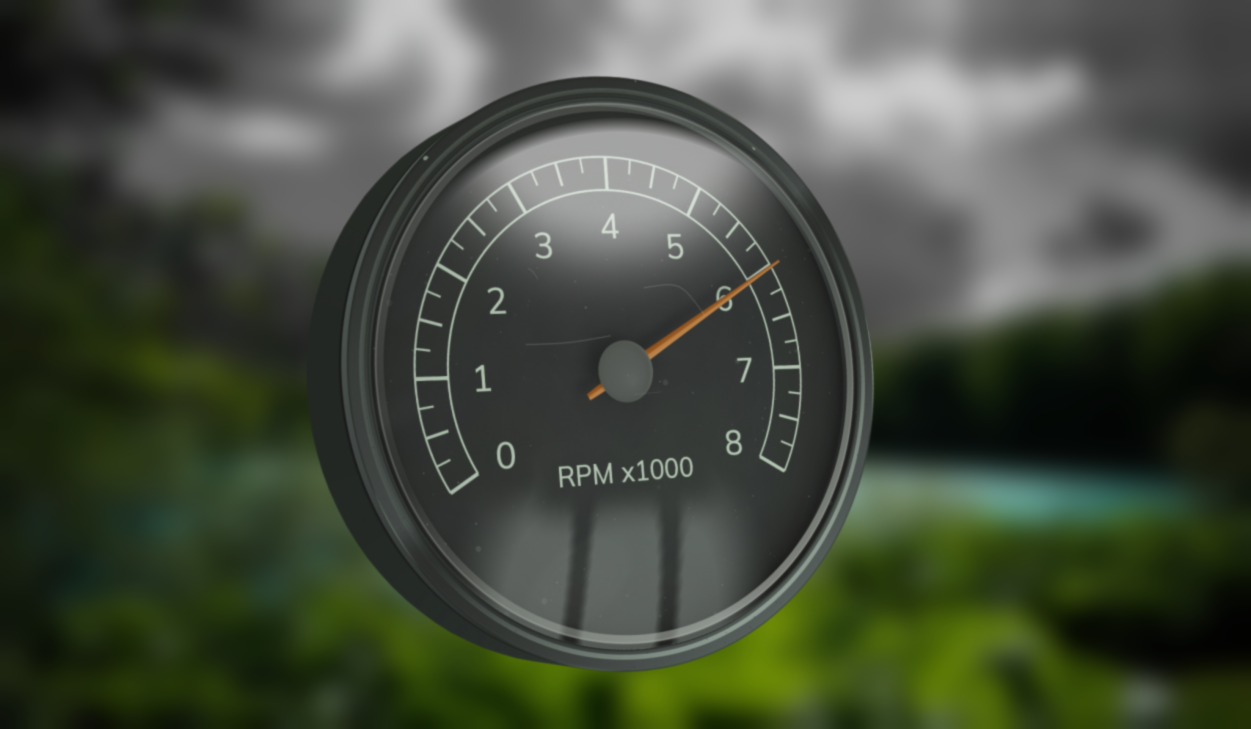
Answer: 6000 rpm
